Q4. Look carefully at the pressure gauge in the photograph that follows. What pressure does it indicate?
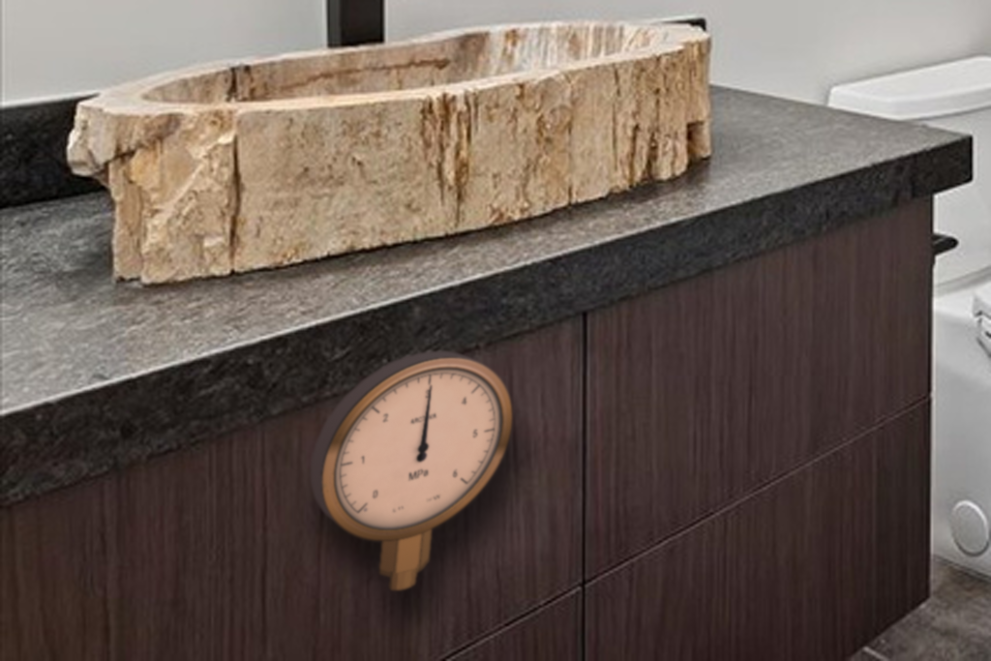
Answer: 3 MPa
